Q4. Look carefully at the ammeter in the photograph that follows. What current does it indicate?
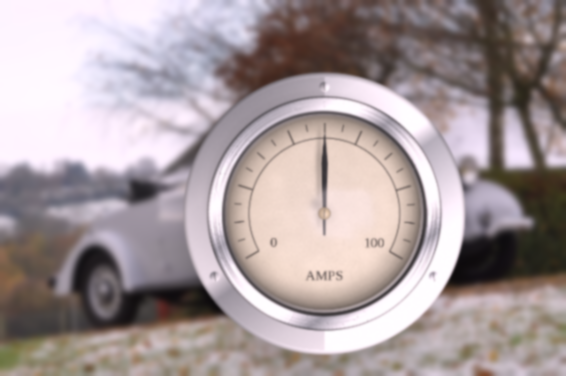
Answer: 50 A
